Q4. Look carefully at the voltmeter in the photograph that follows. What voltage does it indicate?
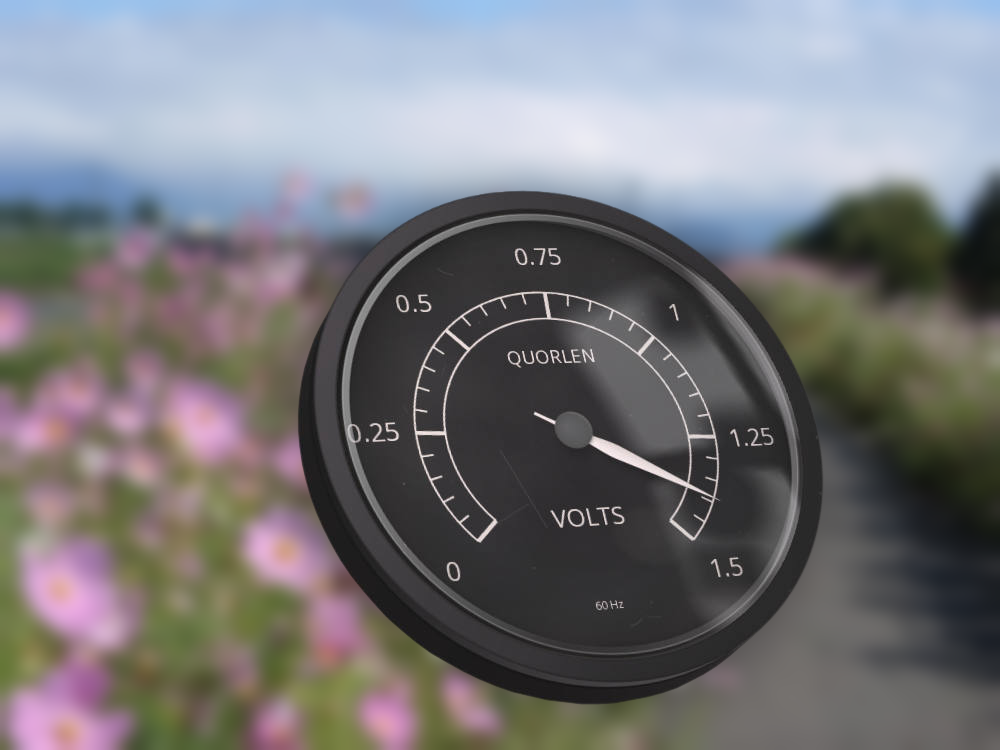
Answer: 1.4 V
